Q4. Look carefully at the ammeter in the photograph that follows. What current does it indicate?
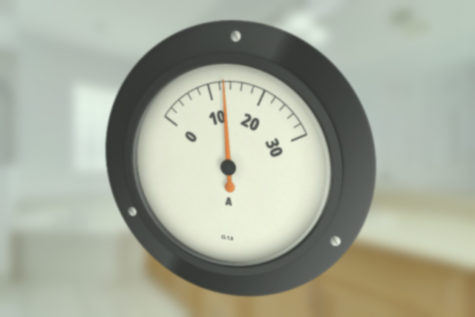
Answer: 13 A
